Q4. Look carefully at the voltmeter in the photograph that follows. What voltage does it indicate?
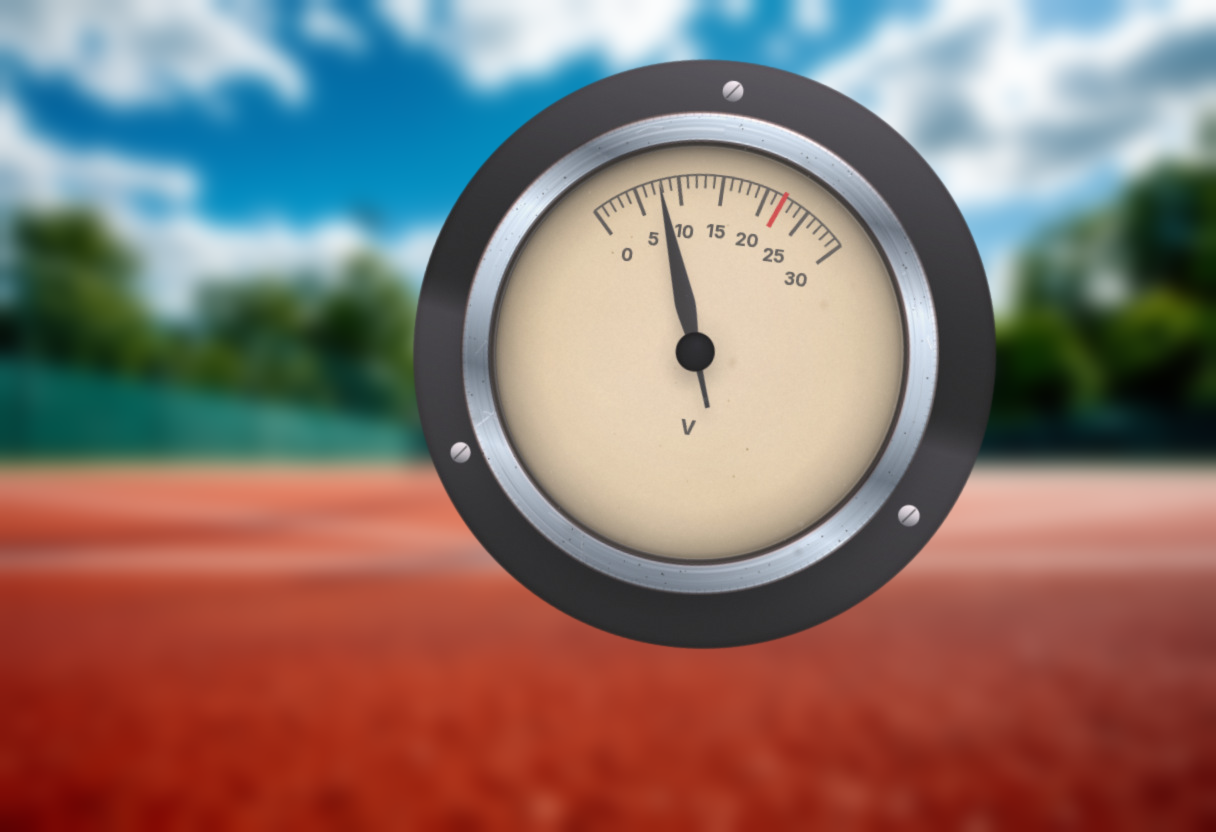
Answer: 8 V
